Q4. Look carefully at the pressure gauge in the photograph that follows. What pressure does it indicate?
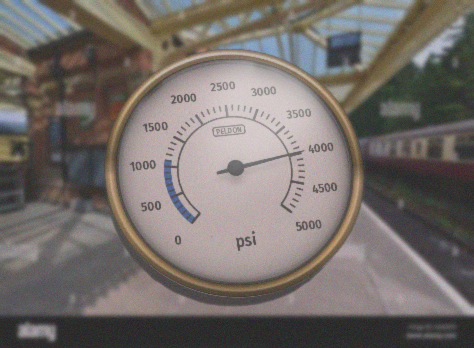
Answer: 4000 psi
